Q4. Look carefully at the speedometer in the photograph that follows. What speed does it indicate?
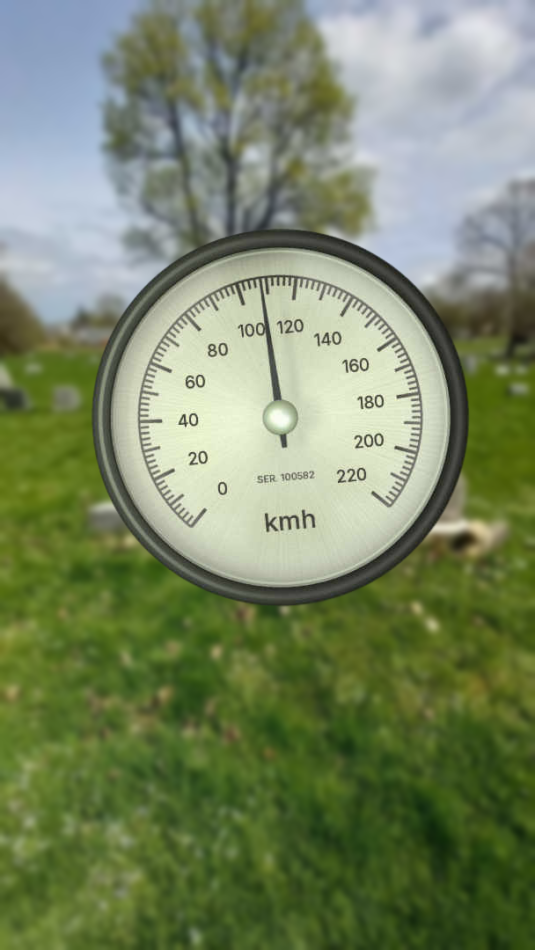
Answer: 108 km/h
